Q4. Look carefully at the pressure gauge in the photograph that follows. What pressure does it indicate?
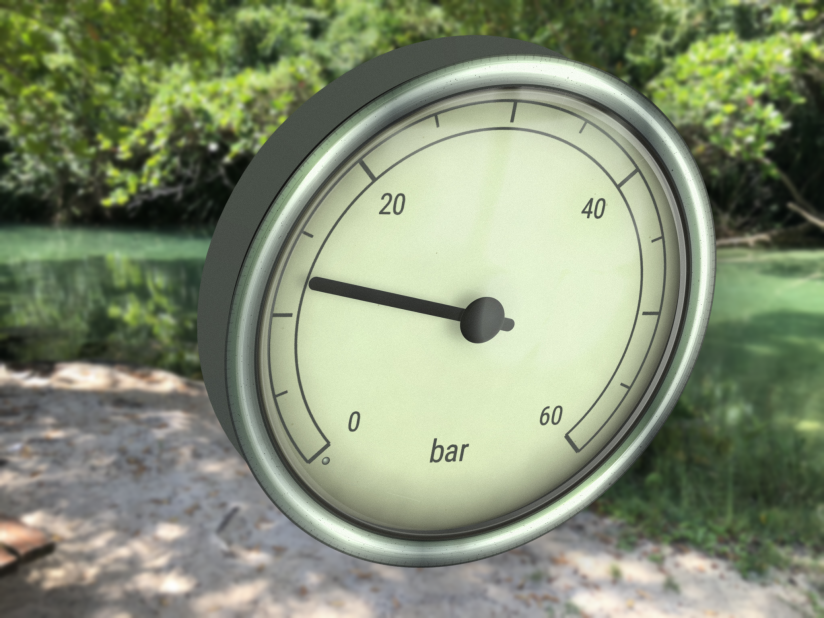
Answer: 12.5 bar
